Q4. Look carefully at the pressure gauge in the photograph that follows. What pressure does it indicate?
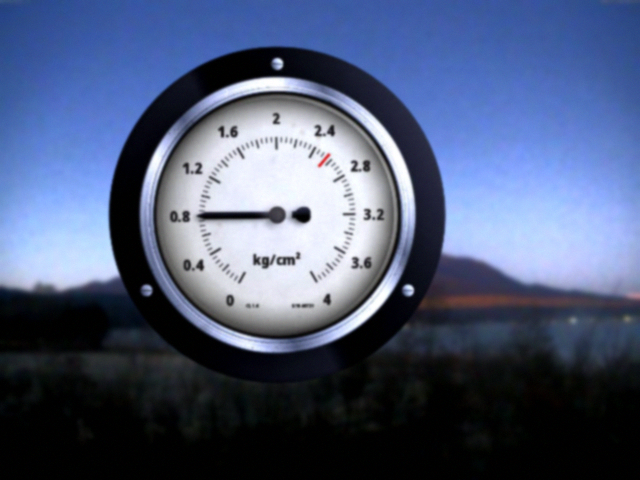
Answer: 0.8 kg/cm²
